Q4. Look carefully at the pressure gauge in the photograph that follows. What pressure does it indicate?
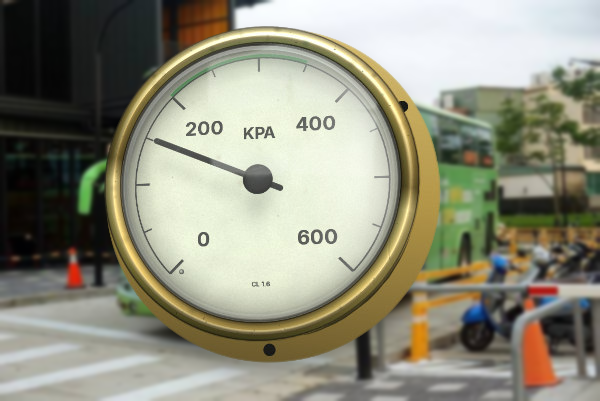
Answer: 150 kPa
